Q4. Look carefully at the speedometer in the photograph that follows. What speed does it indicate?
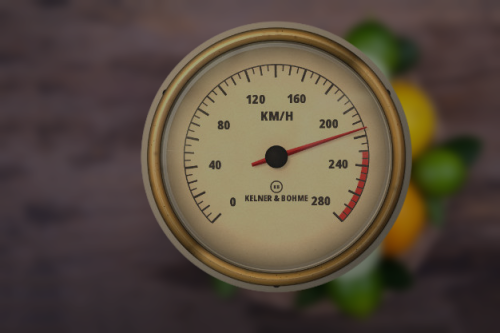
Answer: 215 km/h
